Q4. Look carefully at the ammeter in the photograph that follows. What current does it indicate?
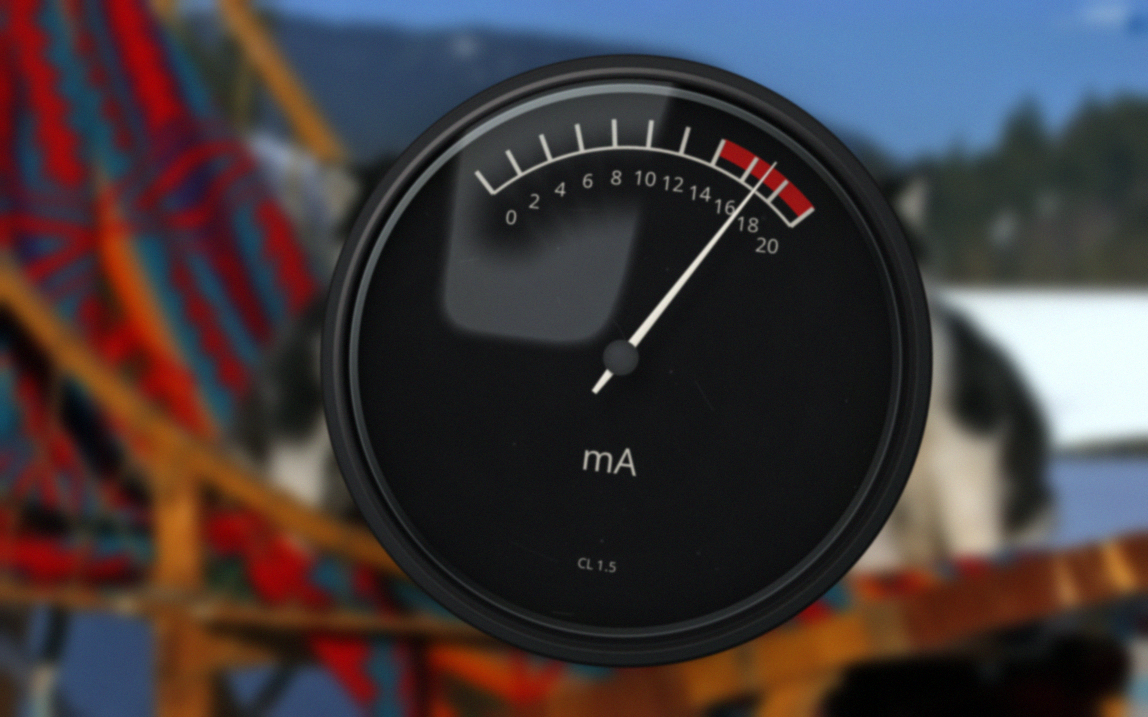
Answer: 17 mA
